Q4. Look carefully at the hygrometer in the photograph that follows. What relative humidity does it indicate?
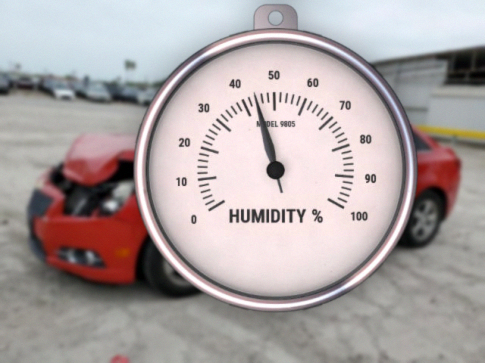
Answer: 44 %
